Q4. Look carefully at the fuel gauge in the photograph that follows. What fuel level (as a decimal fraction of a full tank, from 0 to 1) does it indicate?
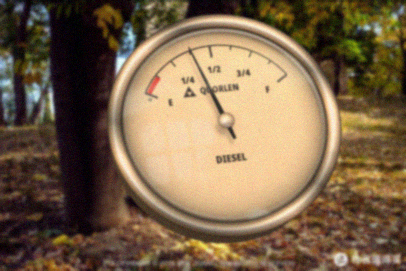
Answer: 0.375
